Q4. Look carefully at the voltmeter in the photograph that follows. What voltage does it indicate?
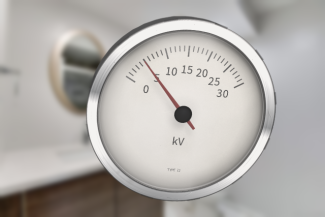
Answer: 5 kV
